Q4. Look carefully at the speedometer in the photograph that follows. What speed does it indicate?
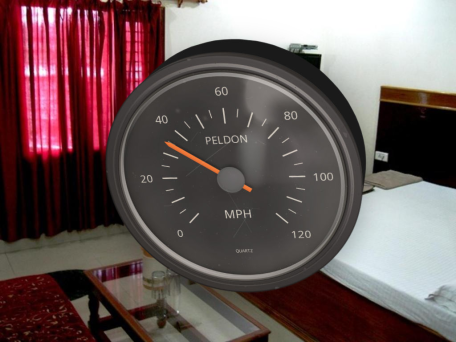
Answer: 35 mph
